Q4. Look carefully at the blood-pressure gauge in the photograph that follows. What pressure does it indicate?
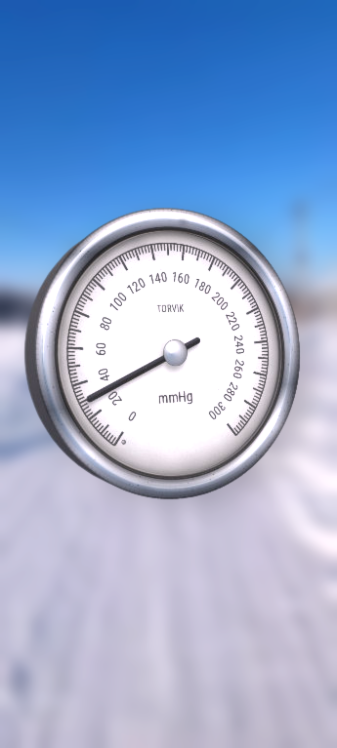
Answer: 30 mmHg
